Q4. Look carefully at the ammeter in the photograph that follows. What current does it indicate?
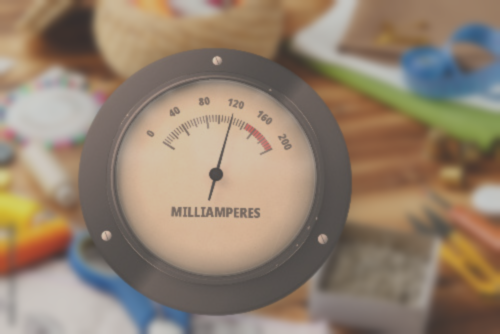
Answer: 120 mA
